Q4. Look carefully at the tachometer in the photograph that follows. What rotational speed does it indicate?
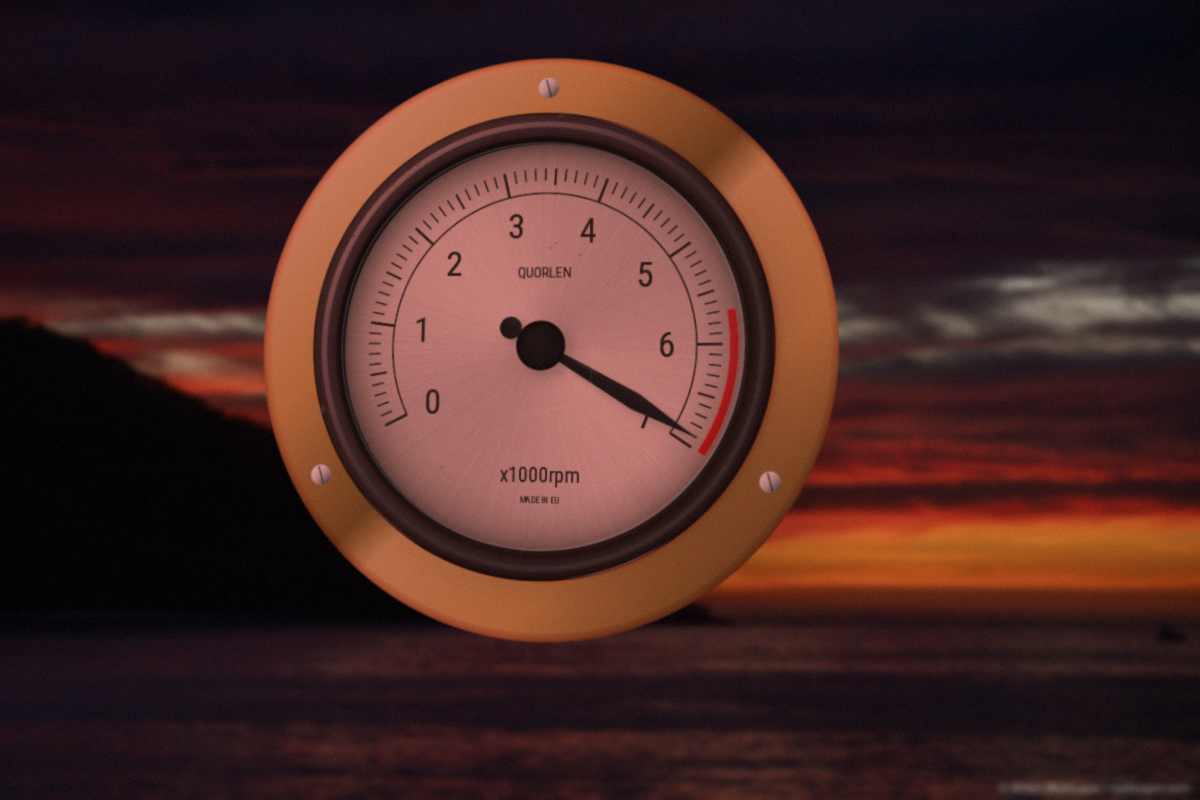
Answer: 6900 rpm
